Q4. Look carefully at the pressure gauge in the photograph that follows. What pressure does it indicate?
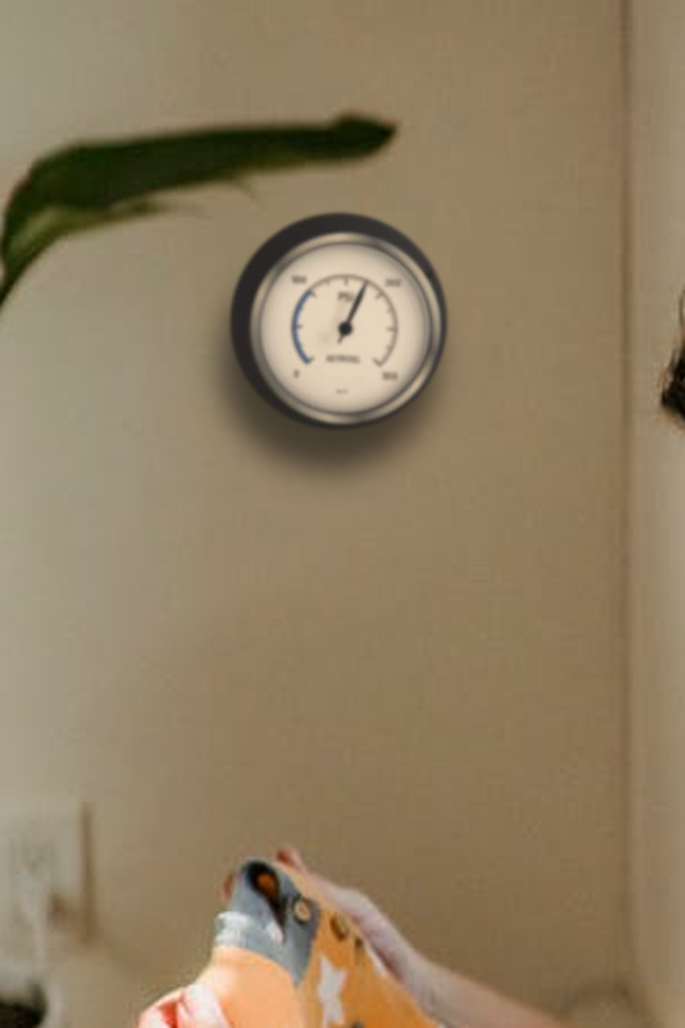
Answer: 175 psi
